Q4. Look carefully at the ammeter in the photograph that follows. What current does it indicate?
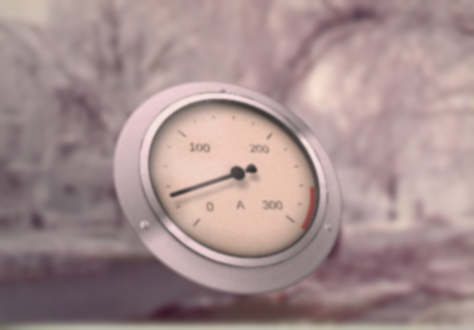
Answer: 30 A
